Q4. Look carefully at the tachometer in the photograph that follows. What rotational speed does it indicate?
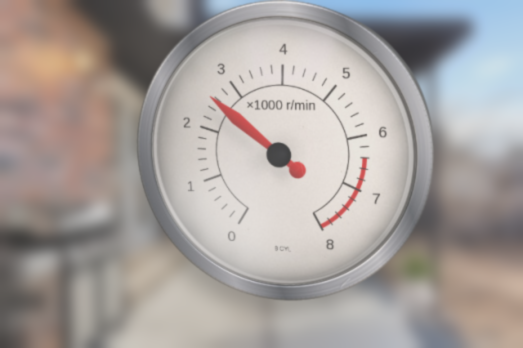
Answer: 2600 rpm
